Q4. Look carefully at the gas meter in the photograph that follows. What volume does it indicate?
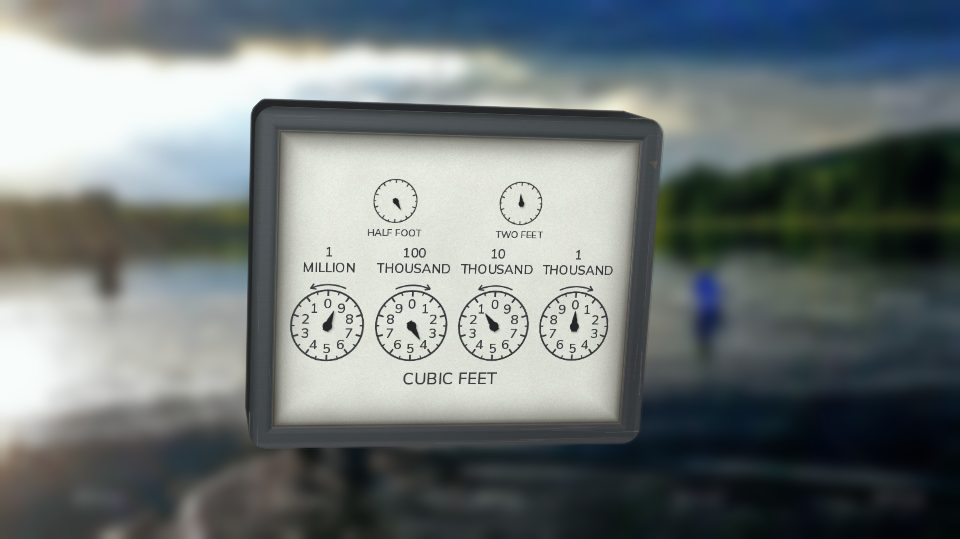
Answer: 941000 ft³
